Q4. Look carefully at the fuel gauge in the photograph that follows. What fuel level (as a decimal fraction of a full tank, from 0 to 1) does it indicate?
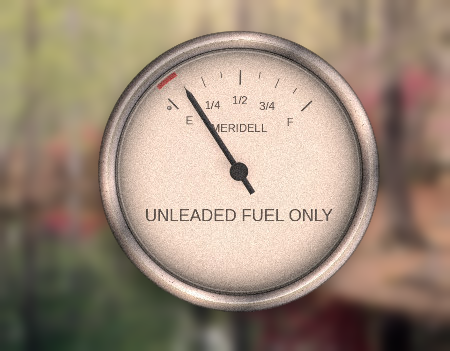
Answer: 0.125
